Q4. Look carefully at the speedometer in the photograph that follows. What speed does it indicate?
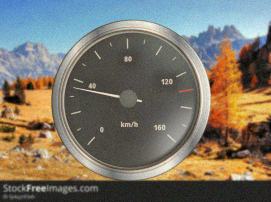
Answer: 35 km/h
